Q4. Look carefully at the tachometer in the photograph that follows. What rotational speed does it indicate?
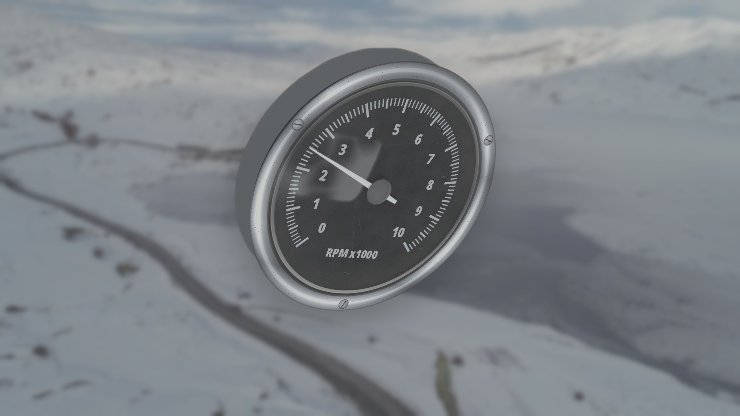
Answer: 2500 rpm
